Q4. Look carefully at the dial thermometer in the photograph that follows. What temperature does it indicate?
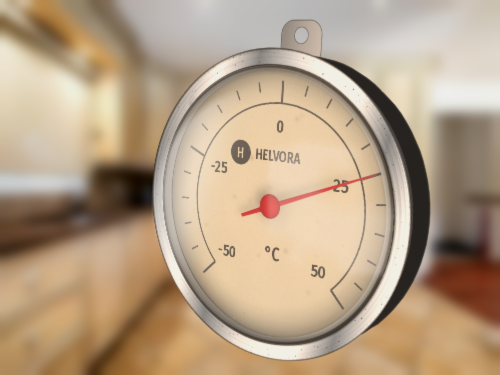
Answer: 25 °C
